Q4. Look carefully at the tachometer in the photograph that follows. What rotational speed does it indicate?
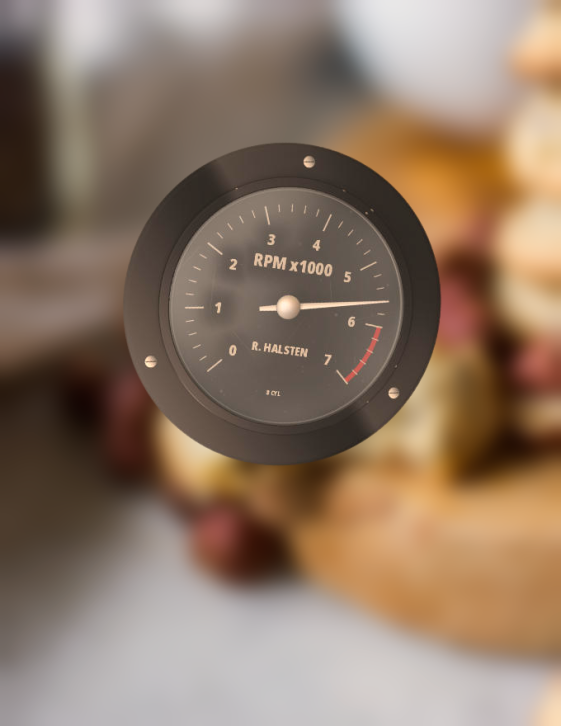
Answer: 5600 rpm
